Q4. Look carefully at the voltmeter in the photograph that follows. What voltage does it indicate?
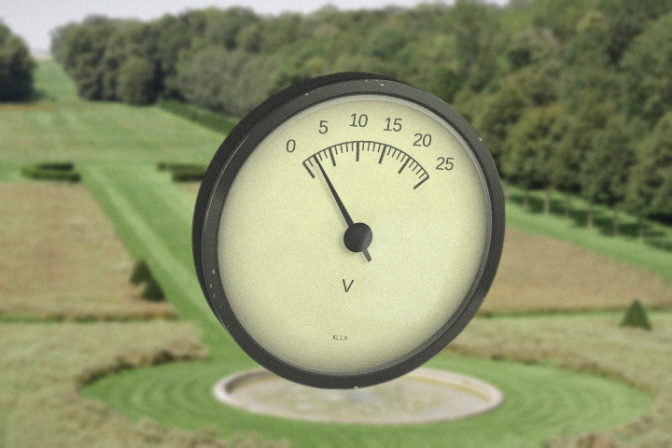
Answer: 2 V
